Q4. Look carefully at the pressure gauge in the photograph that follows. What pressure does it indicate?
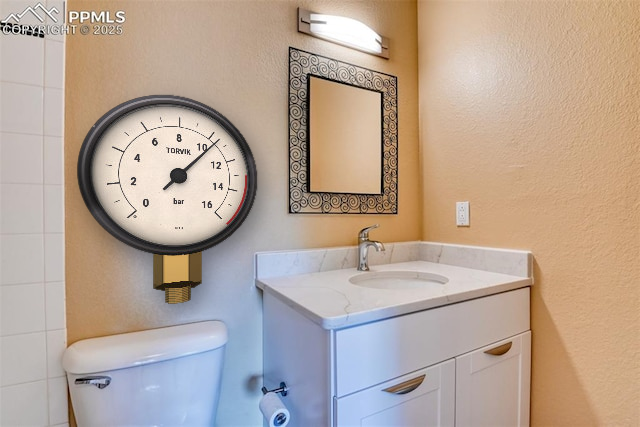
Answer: 10.5 bar
